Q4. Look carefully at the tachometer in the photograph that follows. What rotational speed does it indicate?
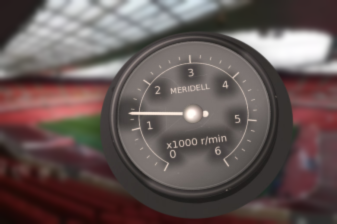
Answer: 1300 rpm
